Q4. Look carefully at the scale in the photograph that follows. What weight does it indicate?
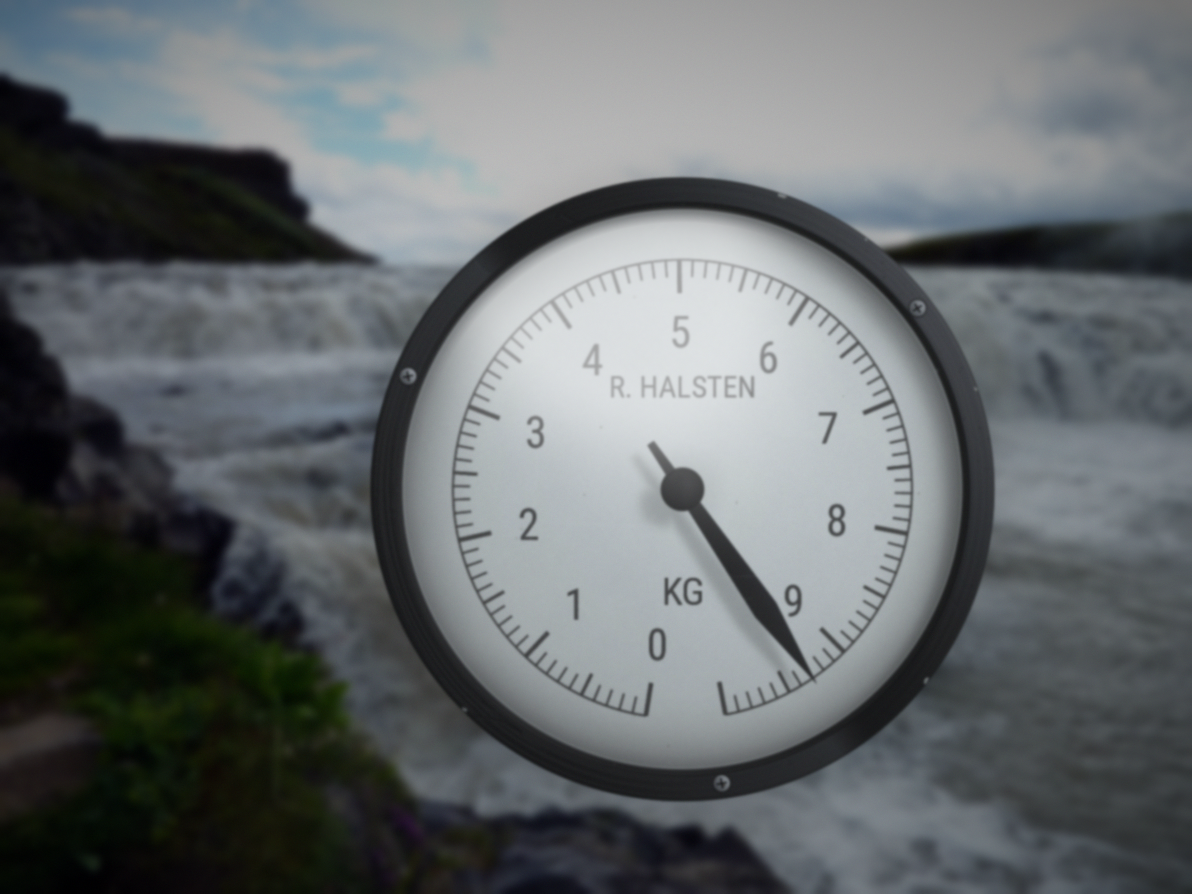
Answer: 9.3 kg
